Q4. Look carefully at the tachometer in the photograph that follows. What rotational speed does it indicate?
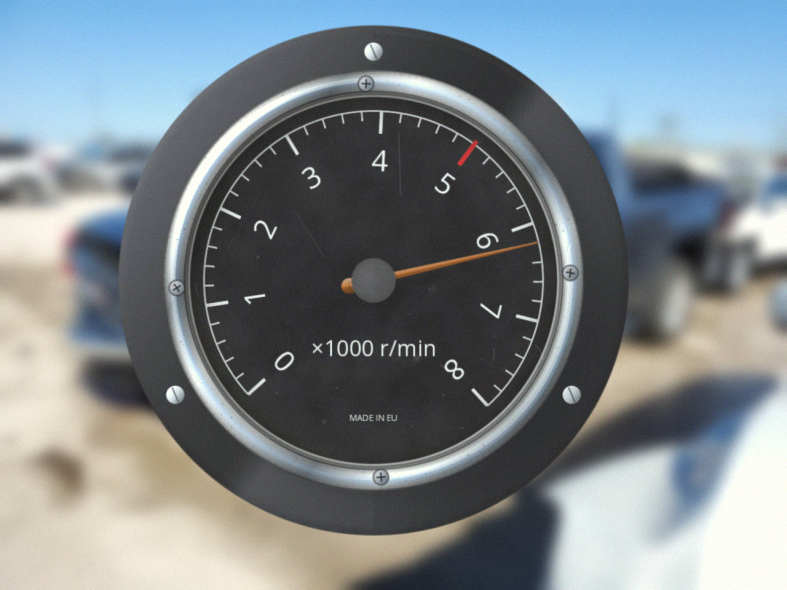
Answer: 6200 rpm
